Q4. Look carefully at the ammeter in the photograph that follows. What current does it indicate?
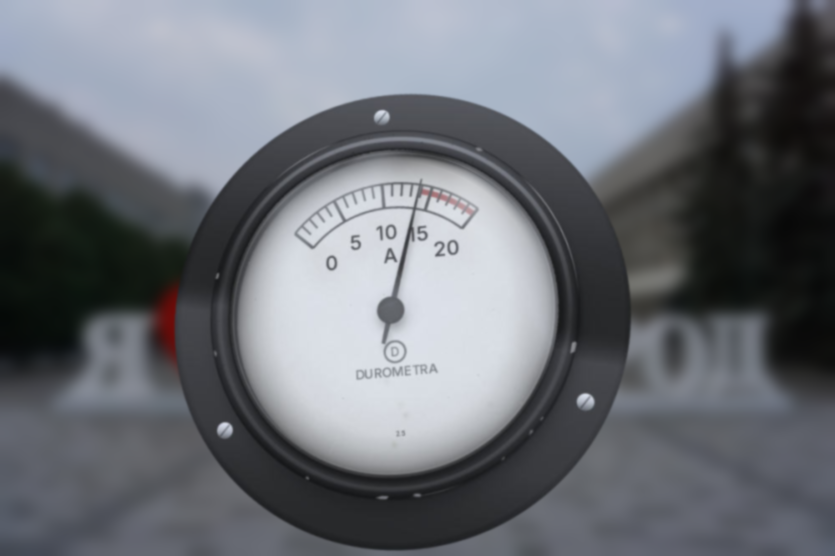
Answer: 14 A
